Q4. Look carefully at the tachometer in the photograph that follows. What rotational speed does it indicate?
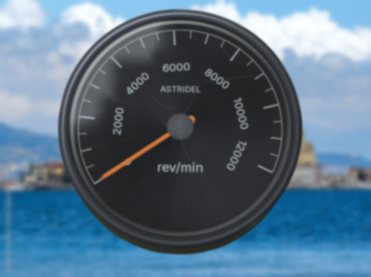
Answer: 0 rpm
